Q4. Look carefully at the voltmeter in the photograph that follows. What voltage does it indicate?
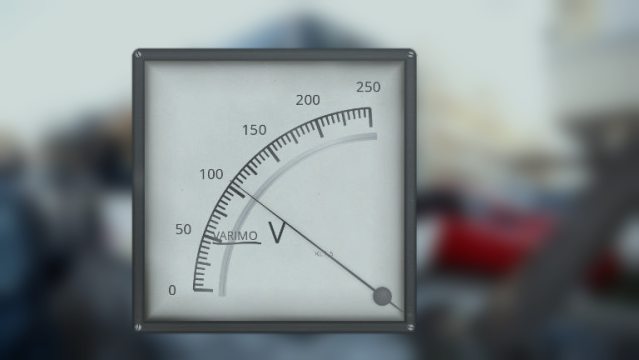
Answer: 105 V
